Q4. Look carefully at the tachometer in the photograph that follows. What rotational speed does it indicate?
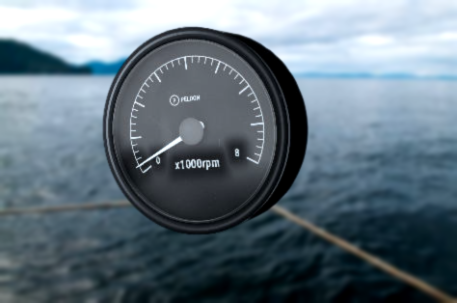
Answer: 200 rpm
